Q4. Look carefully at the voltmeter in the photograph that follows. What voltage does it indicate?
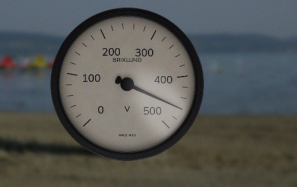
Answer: 460 V
